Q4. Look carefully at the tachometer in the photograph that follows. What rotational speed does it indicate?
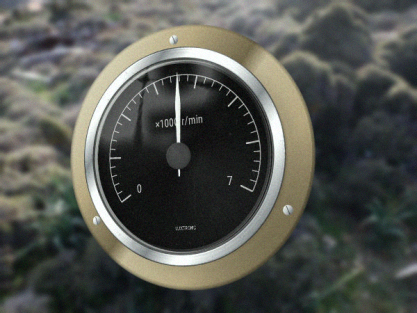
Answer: 3600 rpm
